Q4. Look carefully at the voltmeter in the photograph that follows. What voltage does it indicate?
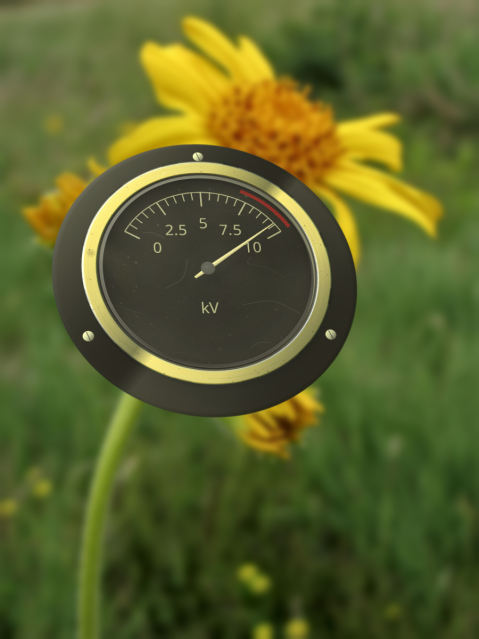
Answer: 9.5 kV
